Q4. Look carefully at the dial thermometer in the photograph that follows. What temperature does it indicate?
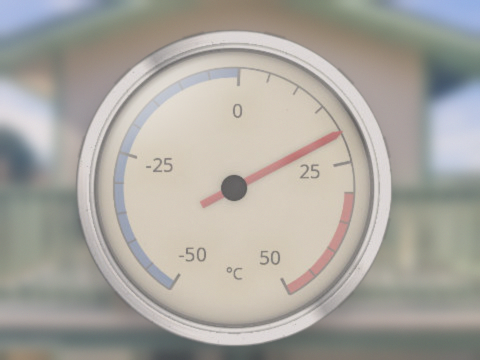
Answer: 20 °C
